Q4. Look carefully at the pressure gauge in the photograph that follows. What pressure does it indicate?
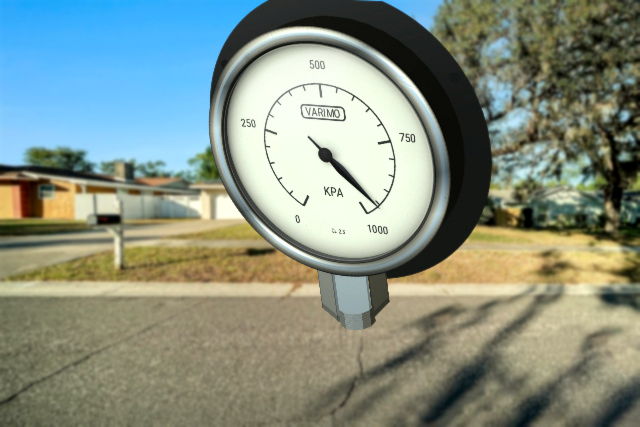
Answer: 950 kPa
